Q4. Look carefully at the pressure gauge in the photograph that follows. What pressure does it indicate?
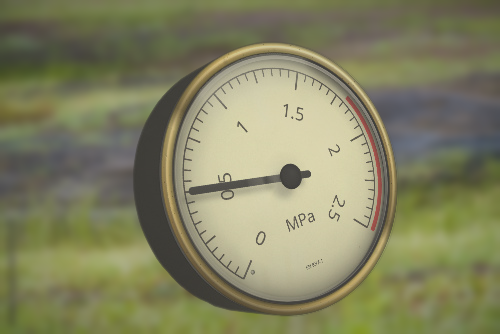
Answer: 0.5 MPa
